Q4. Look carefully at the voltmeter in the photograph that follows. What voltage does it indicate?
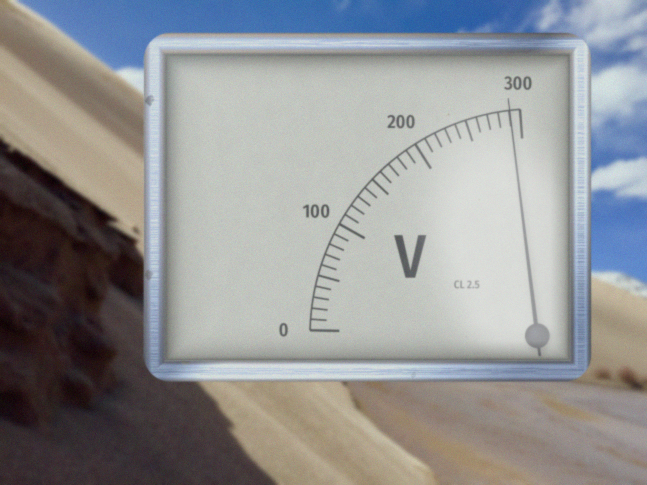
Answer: 290 V
